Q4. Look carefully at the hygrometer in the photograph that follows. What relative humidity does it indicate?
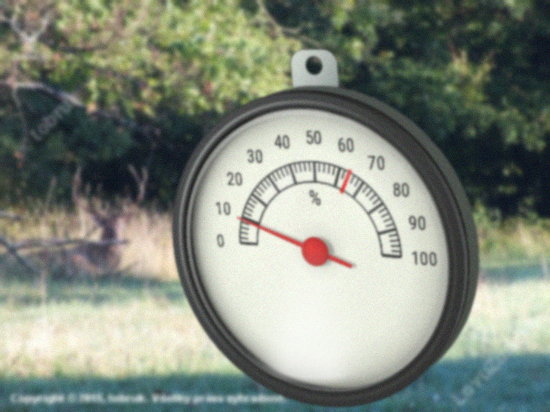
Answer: 10 %
